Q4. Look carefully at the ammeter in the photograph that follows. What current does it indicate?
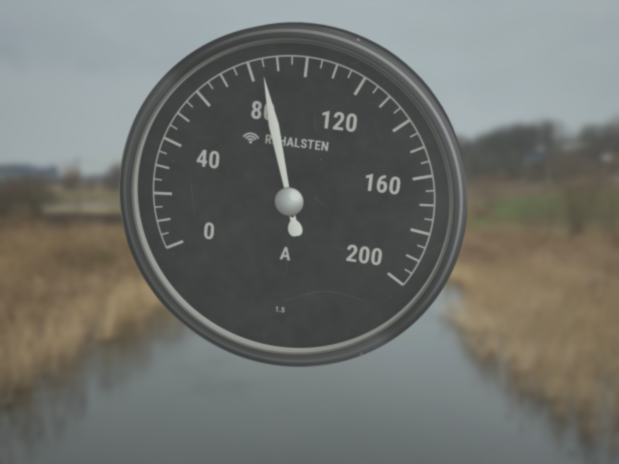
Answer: 85 A
